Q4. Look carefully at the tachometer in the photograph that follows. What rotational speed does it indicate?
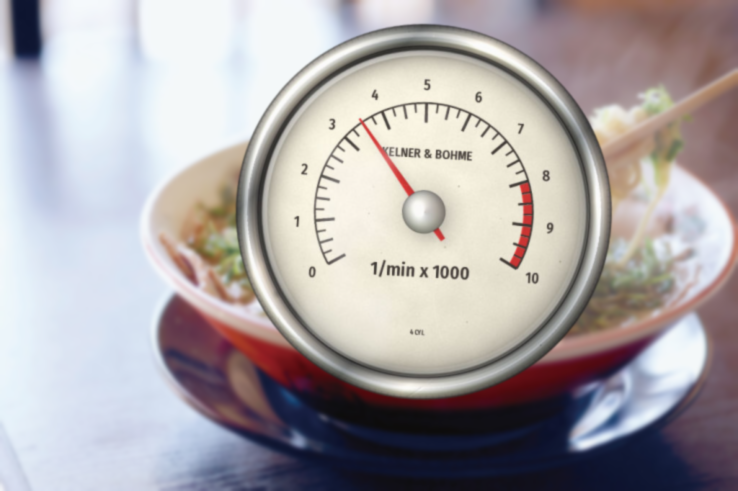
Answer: 3500 rpm
